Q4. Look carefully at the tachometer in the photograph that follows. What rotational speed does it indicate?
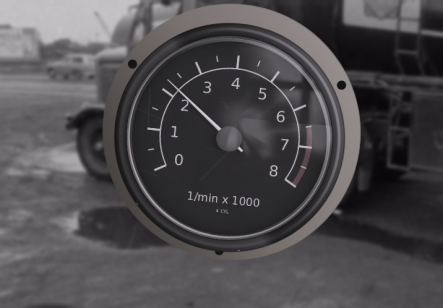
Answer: 2250 rpm
